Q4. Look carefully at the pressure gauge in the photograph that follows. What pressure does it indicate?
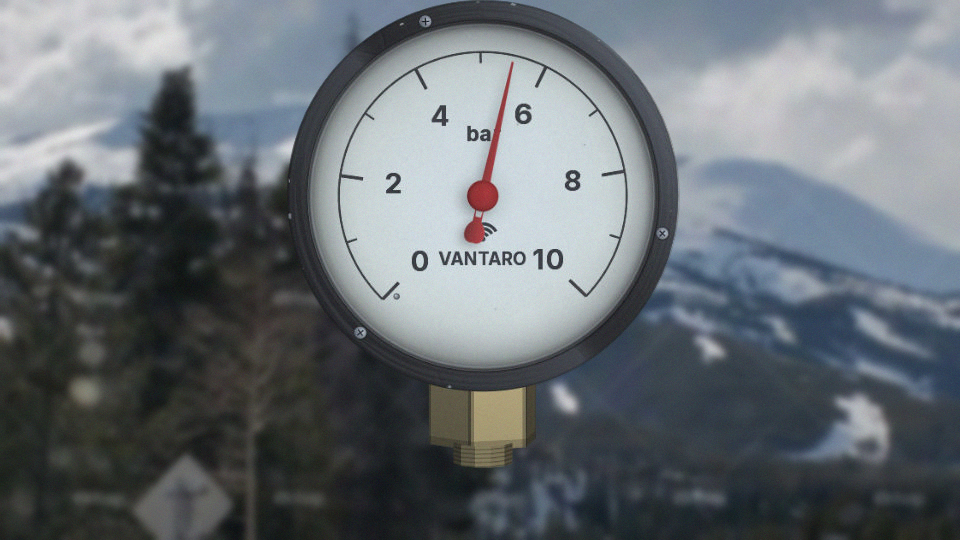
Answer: 5.5 bar
